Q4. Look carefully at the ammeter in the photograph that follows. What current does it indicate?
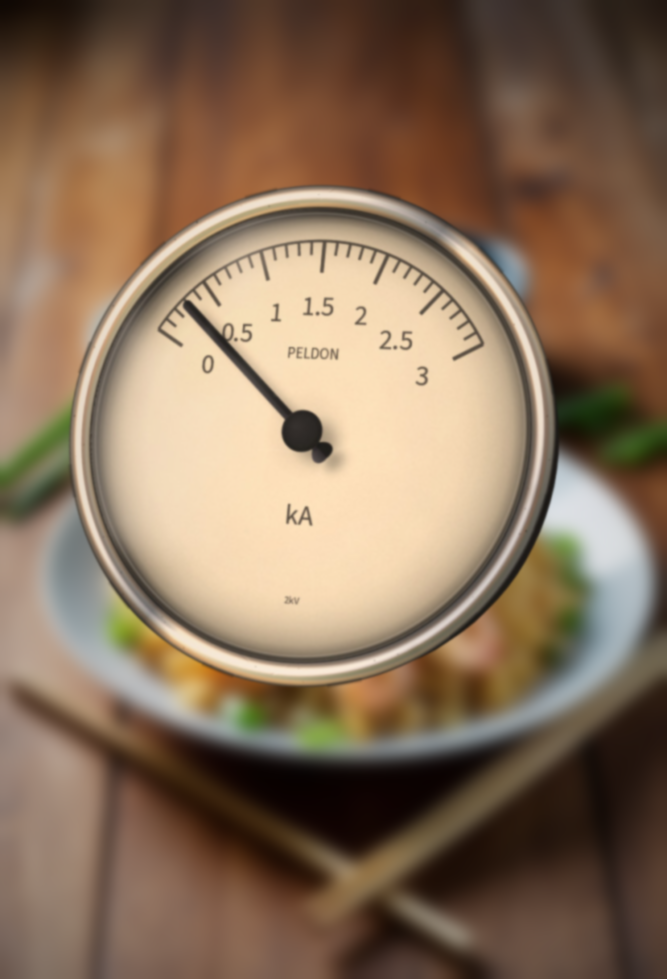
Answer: 0.3 kA
